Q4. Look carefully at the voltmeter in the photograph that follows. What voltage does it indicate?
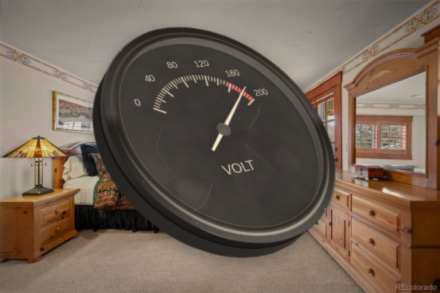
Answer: 180 V
